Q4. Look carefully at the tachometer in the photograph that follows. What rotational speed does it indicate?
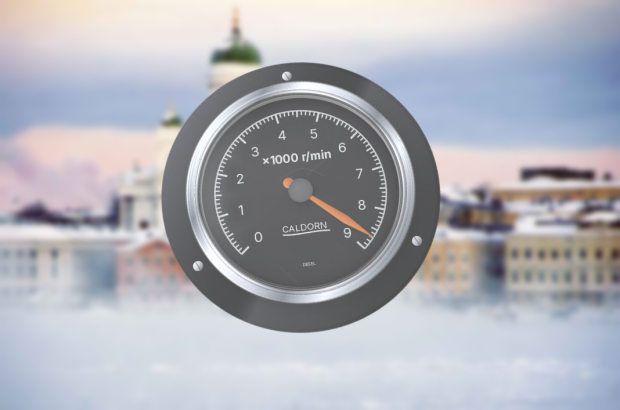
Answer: 8700 rpm
